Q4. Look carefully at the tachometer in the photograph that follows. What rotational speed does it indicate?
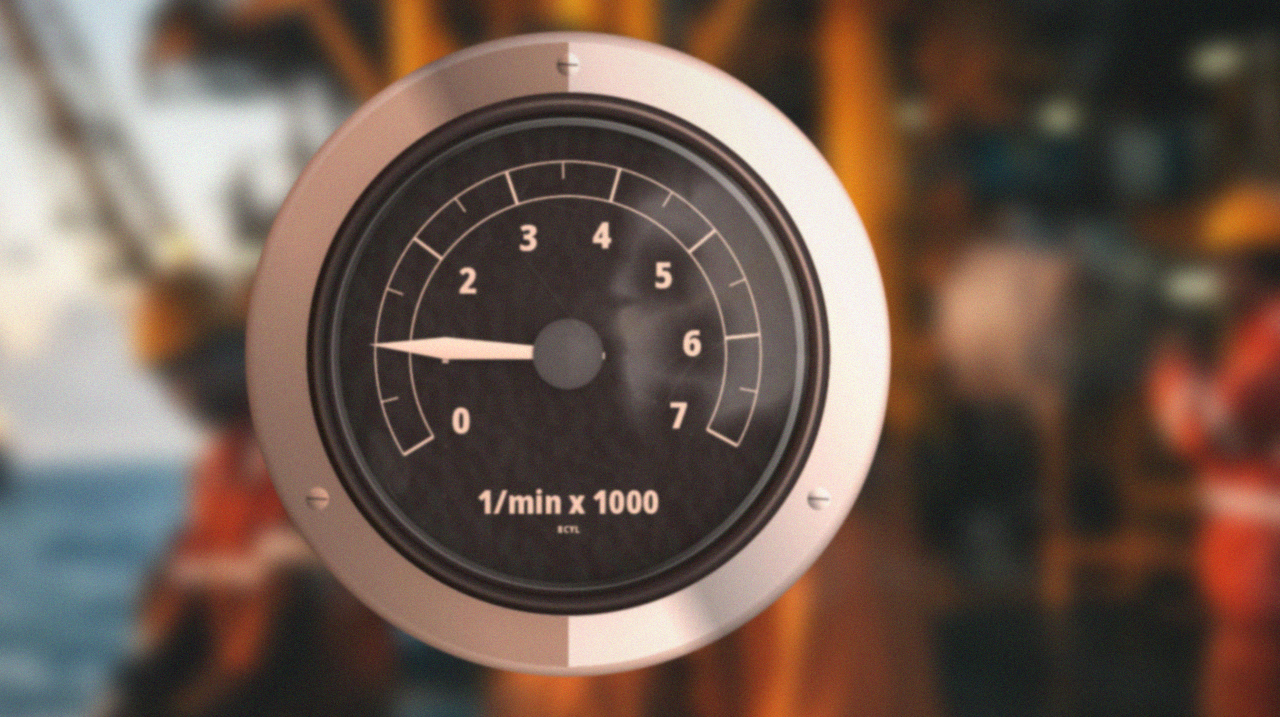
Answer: 1000 rpm
